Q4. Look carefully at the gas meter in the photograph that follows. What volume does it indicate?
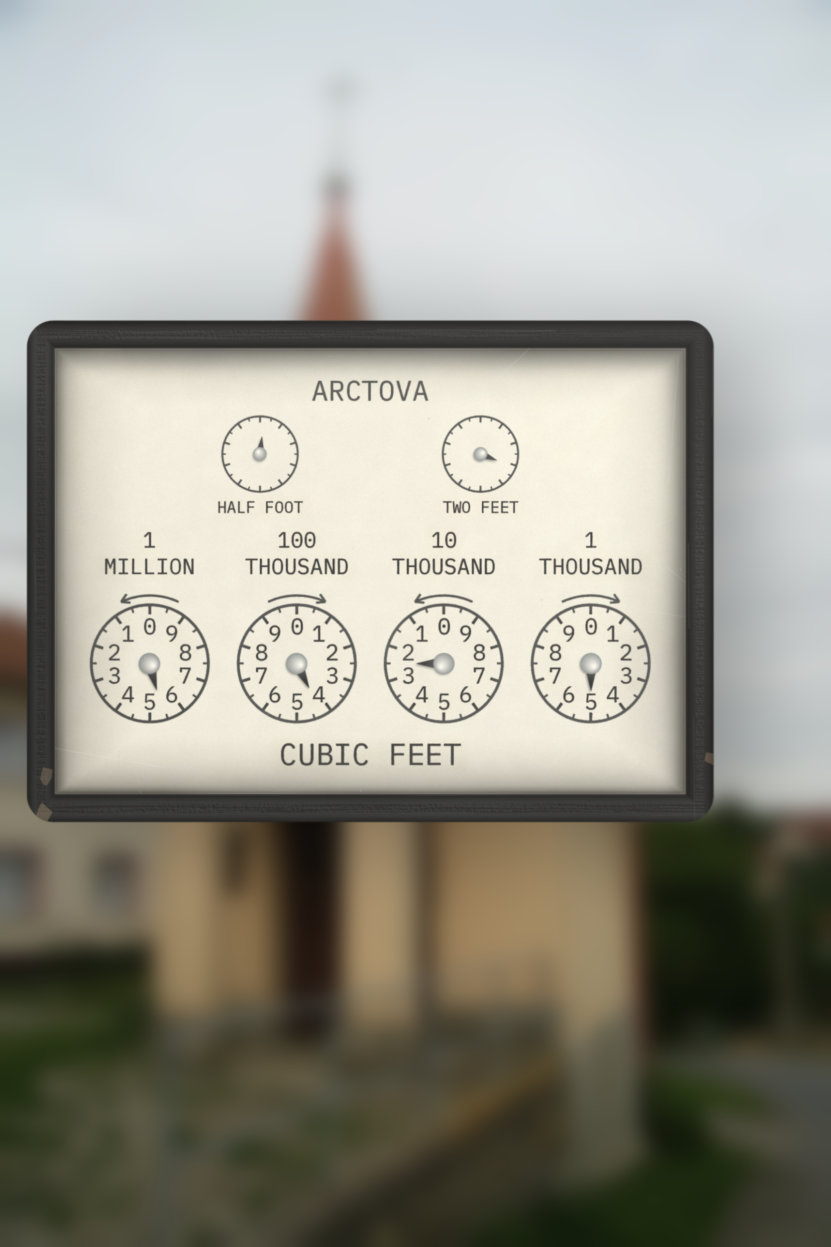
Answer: 542500 ft³
